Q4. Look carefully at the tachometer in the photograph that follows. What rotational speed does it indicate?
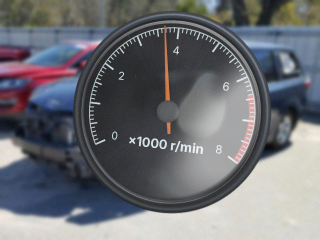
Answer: 3700 rpm
